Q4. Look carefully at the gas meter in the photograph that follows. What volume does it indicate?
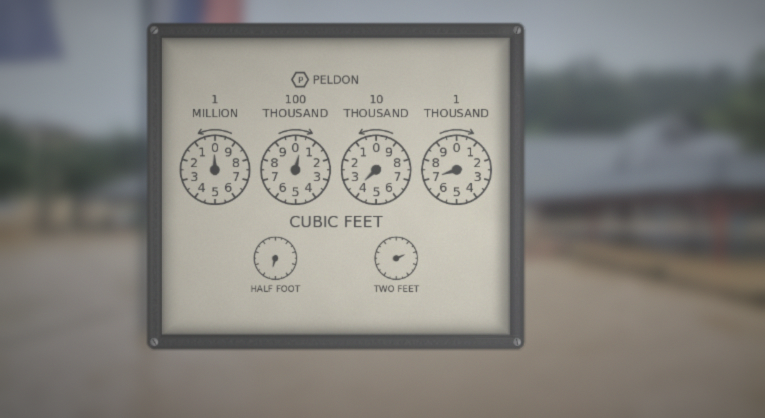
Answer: 3700 ft³
